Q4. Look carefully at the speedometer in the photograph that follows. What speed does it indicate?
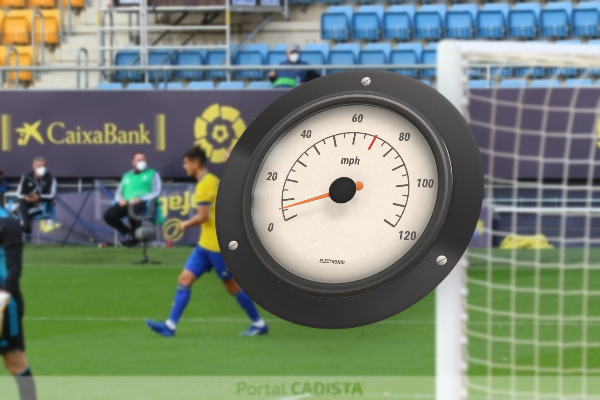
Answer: 5 mph
